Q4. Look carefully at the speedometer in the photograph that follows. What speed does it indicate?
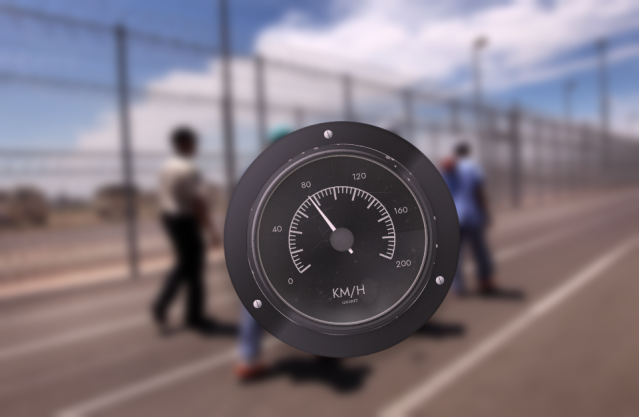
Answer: 76 km/h
